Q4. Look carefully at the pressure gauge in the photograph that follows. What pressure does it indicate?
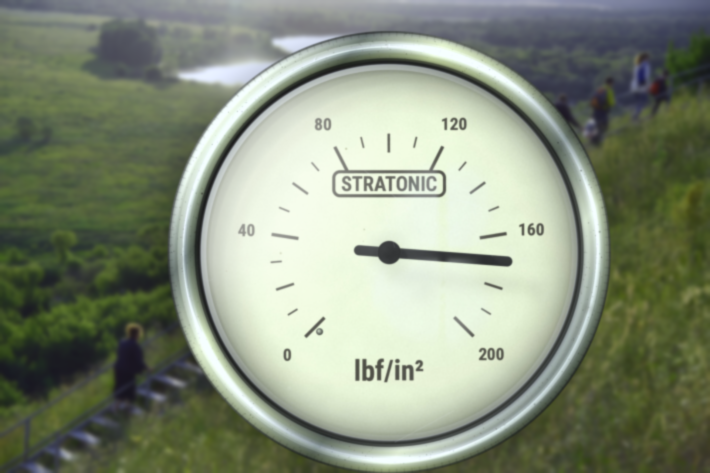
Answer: 170 psi
